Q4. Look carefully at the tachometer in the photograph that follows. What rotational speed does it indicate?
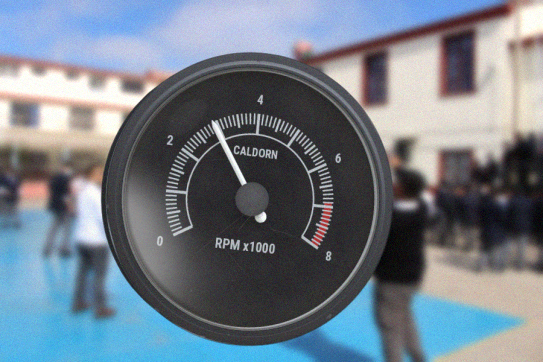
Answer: 2900 rpm
